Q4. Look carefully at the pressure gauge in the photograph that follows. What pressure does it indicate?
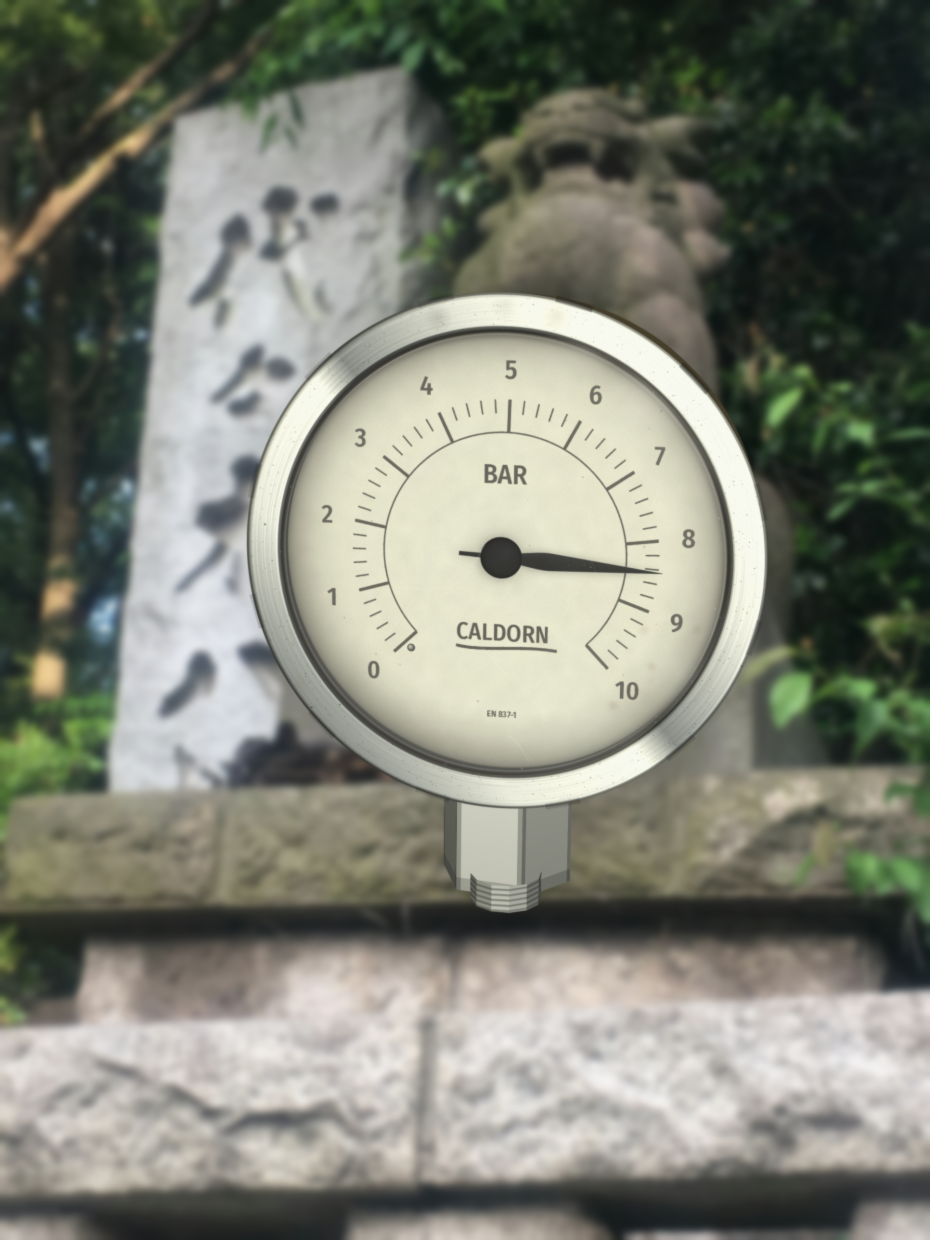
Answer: 8.4 bar
